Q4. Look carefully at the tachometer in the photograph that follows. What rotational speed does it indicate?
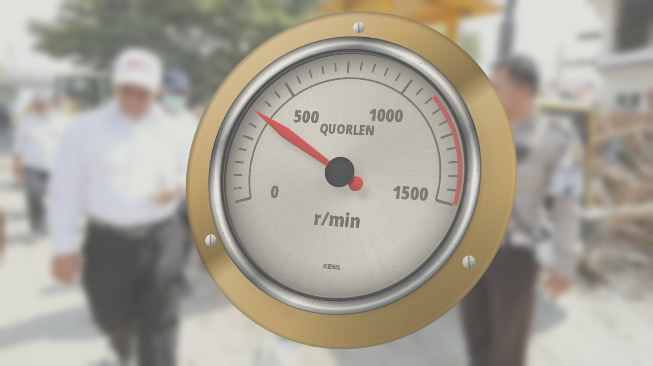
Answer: 350 rpm
